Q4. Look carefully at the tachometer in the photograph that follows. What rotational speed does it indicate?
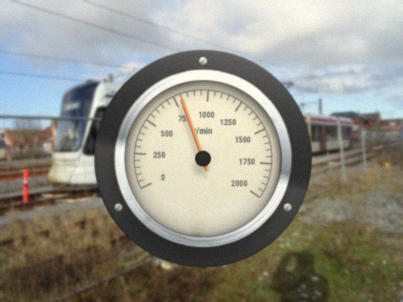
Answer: 800 rpm
